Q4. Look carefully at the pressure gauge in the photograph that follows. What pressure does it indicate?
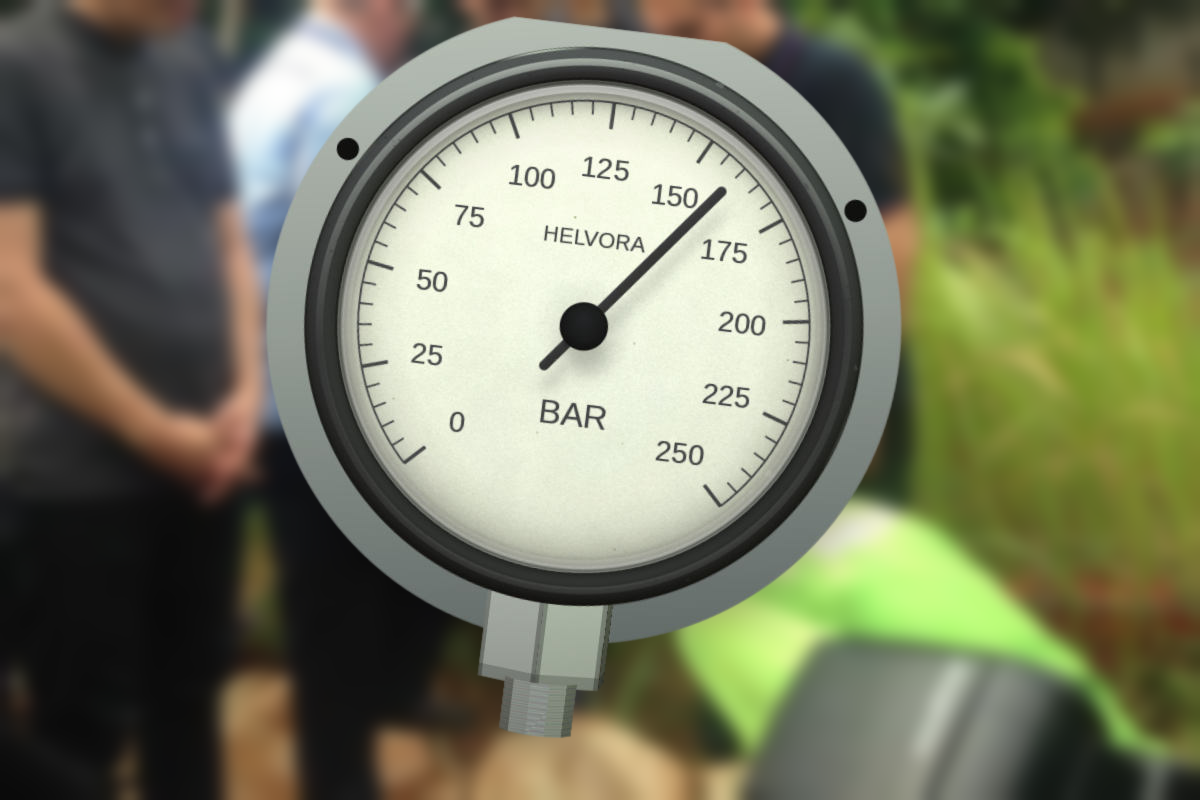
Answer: 160 bar
